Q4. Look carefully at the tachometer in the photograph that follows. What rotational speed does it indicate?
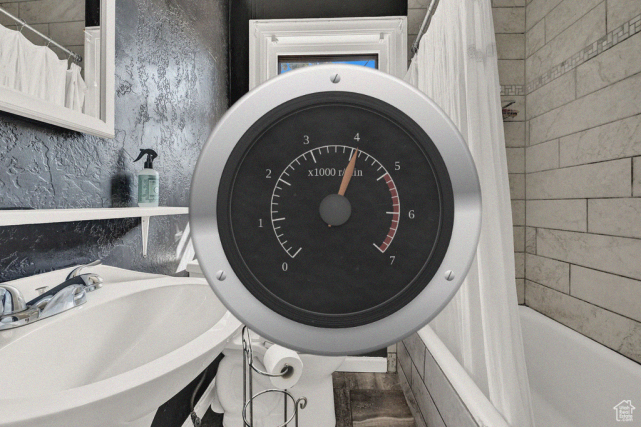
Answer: 4100 rpm
